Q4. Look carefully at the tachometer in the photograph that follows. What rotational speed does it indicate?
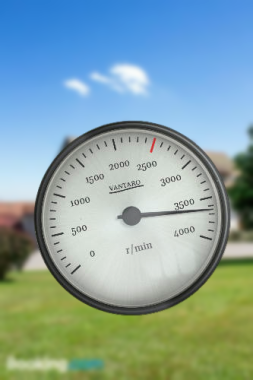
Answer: 3650 rpm
